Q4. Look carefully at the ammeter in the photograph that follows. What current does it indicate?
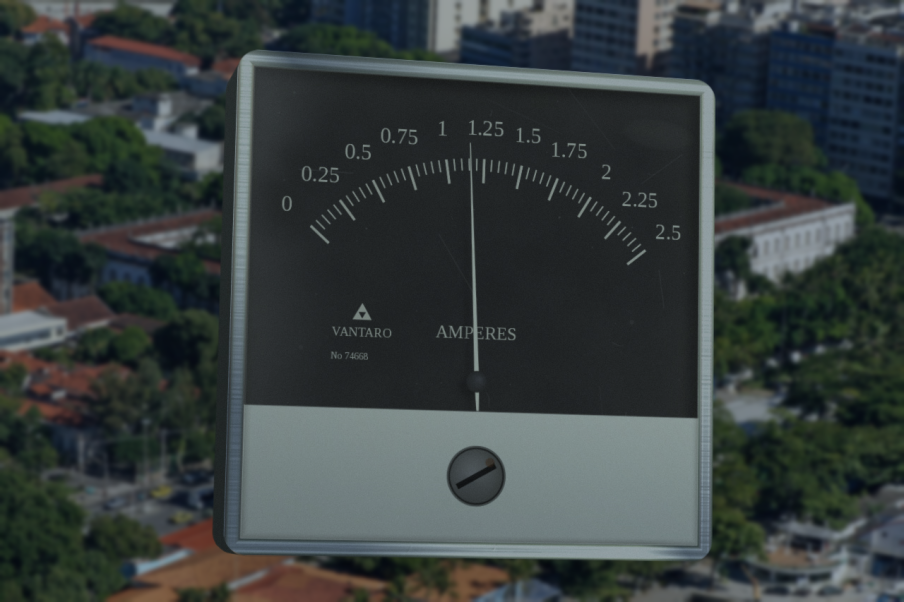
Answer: 1.15 A
